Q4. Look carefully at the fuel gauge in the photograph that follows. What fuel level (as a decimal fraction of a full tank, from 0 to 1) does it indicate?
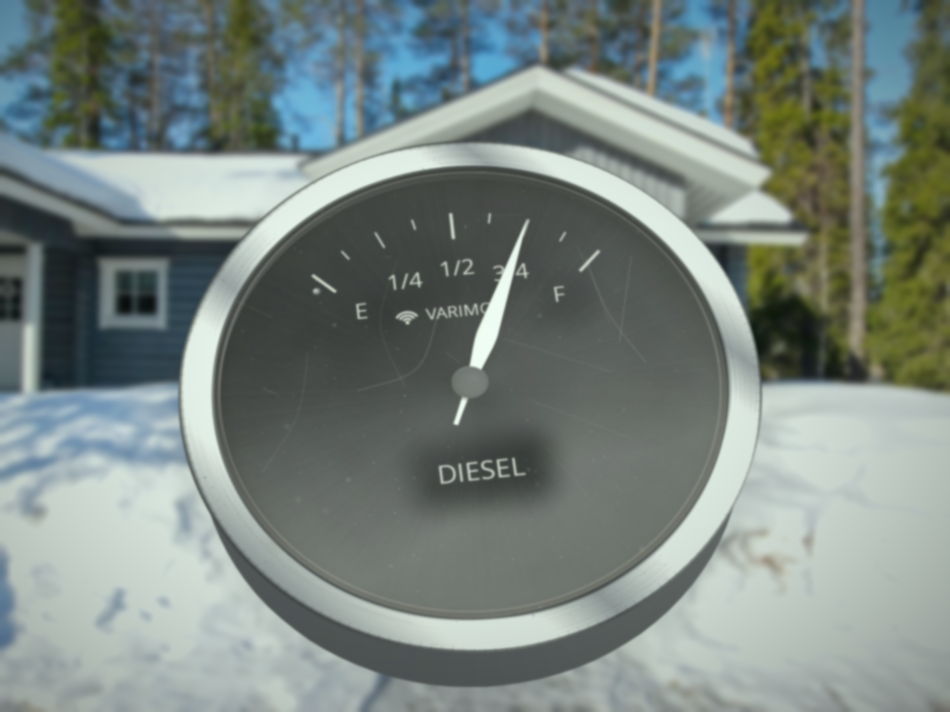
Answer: 0.75
